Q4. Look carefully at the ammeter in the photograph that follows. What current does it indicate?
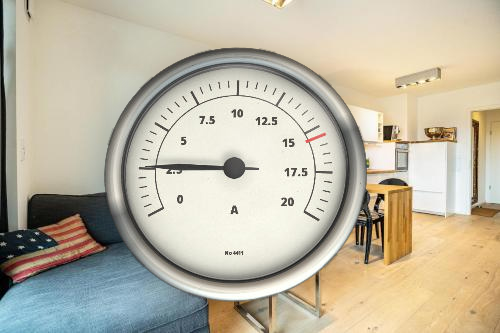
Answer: 2.5 A
